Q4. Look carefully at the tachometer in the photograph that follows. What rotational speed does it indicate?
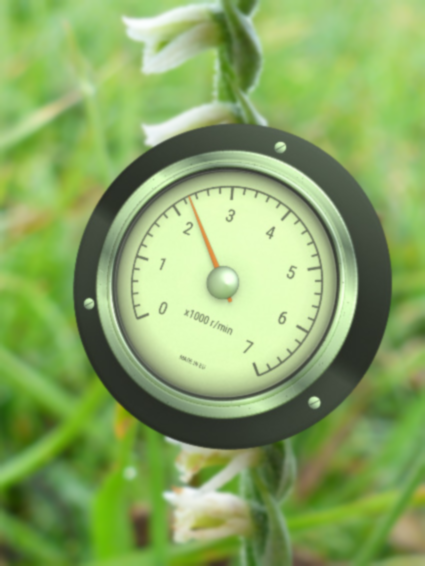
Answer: 2300 rpm
